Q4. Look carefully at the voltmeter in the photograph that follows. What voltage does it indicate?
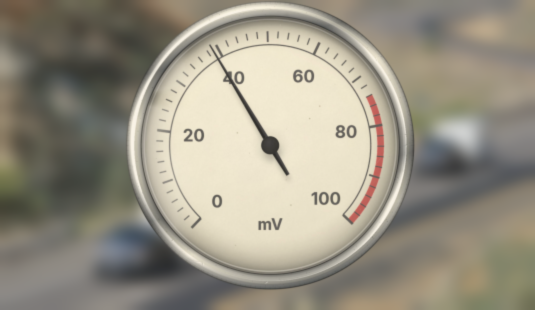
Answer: 39 mV
